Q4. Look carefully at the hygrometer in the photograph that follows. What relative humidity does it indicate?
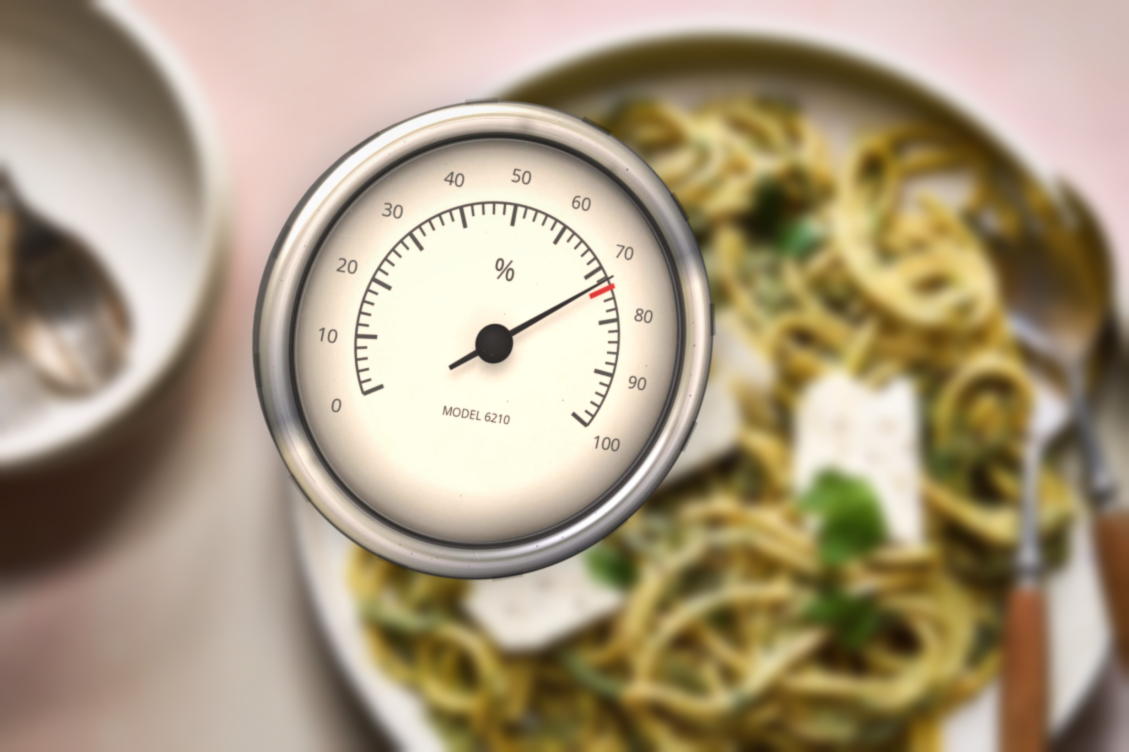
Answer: 72 %
